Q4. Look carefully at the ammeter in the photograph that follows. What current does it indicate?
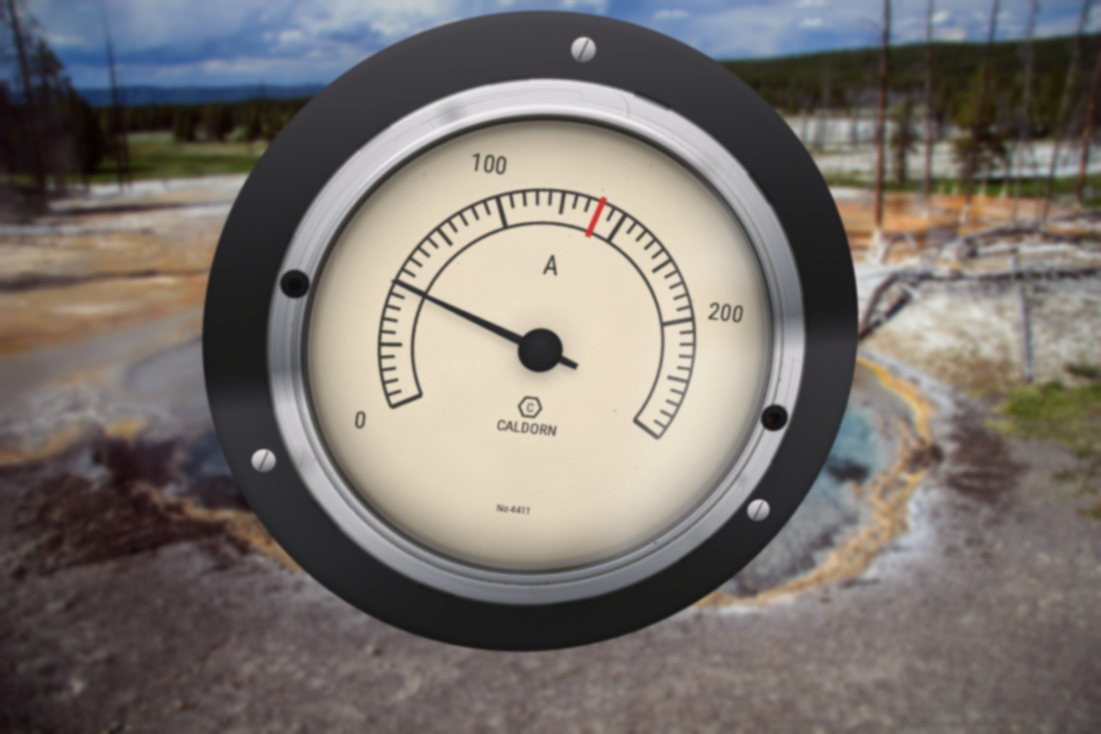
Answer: 50 A
